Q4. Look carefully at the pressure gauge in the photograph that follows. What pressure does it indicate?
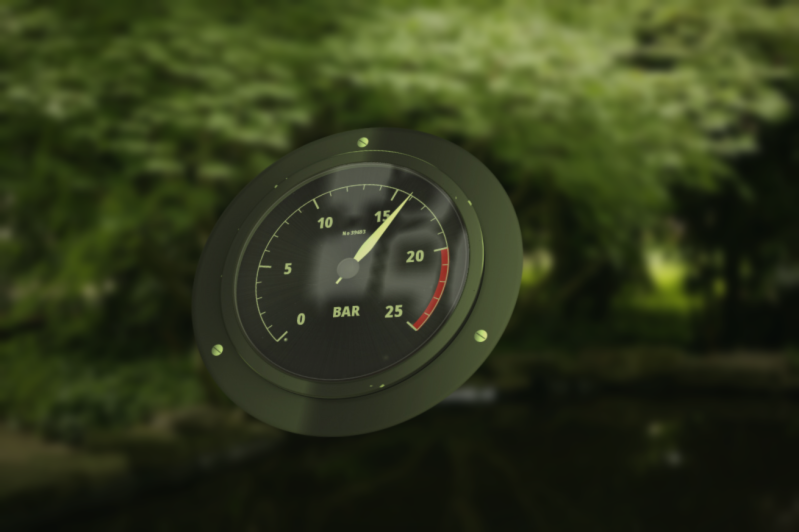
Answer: 16 bar
